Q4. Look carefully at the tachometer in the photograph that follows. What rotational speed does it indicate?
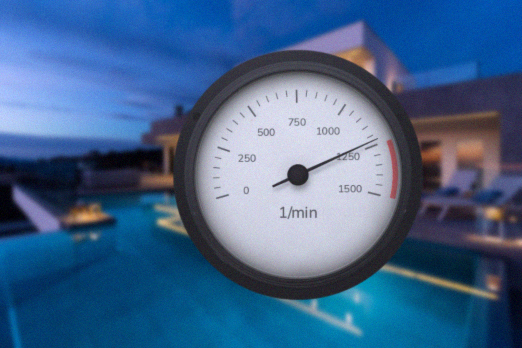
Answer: 1225 rpm
